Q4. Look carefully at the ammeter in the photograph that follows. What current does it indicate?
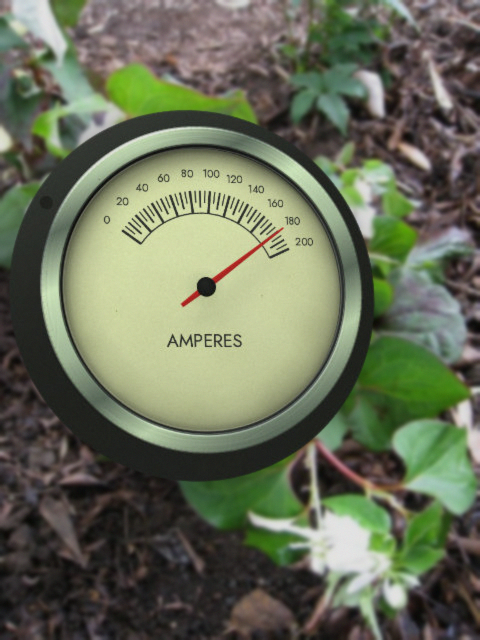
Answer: 180 A
